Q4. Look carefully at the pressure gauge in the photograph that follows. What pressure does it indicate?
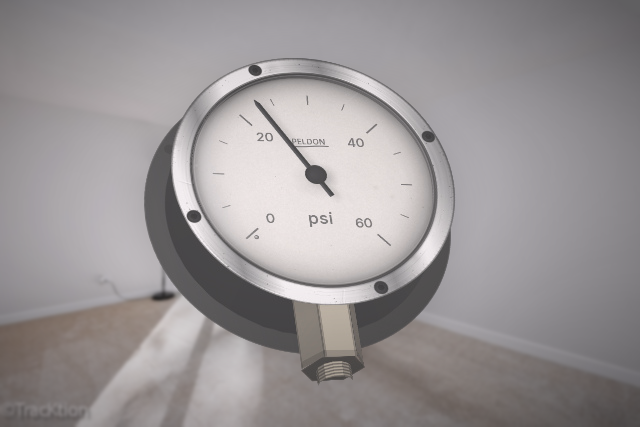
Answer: 22.5 psi
